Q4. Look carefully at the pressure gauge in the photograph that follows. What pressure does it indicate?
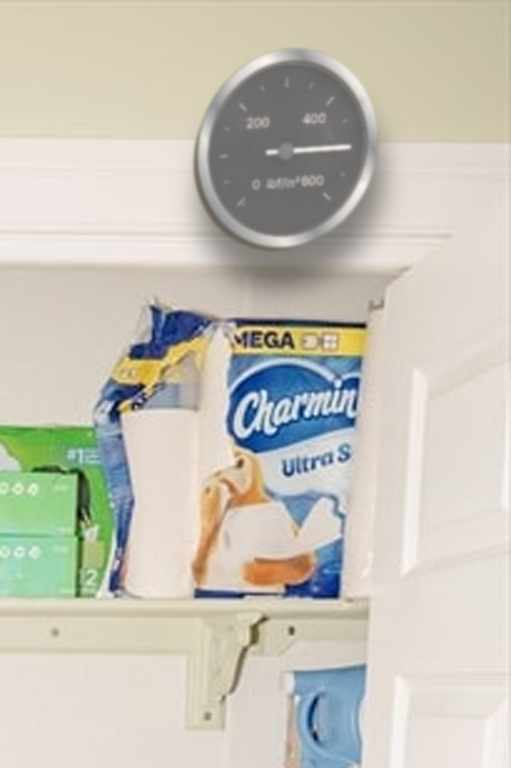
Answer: 500 psi
